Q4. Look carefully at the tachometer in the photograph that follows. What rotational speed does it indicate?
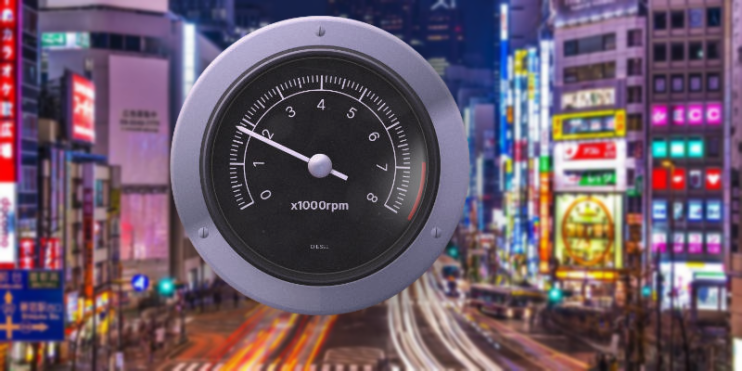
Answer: 1800 rpm
